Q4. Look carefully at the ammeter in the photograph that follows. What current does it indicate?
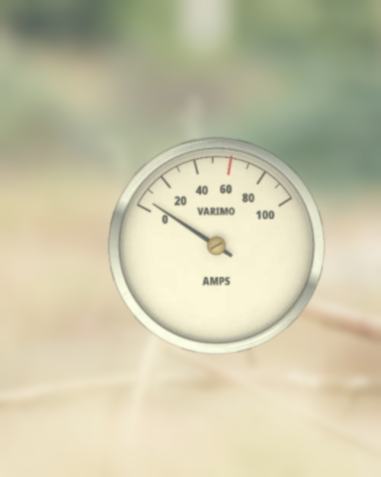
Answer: 5 A
